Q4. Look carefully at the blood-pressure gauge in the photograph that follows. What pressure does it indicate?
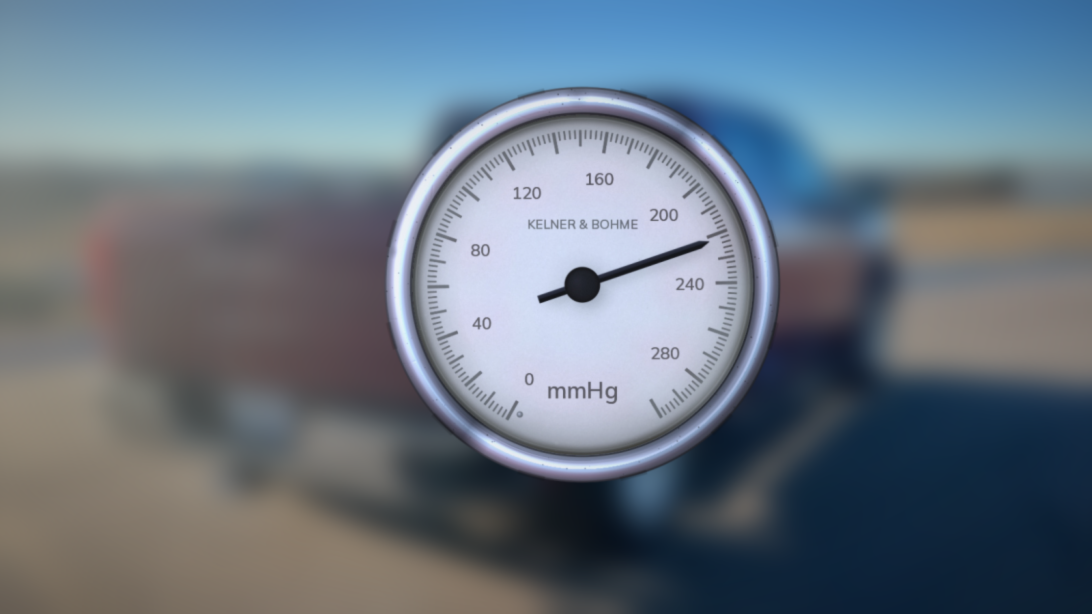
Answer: 222 mmHg
